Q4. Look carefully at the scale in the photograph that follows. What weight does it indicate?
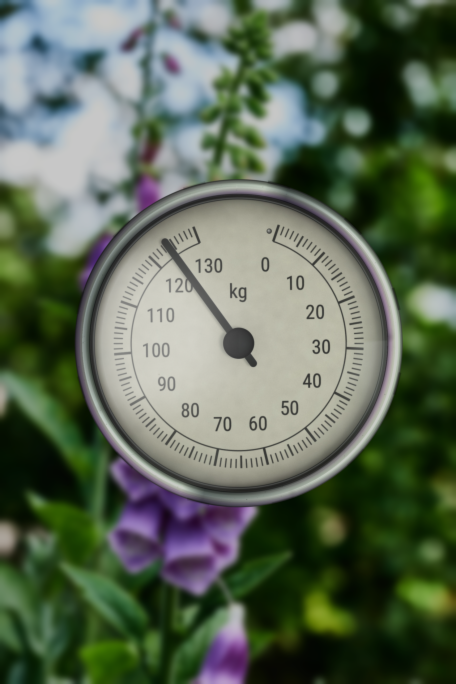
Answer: 124 kg
